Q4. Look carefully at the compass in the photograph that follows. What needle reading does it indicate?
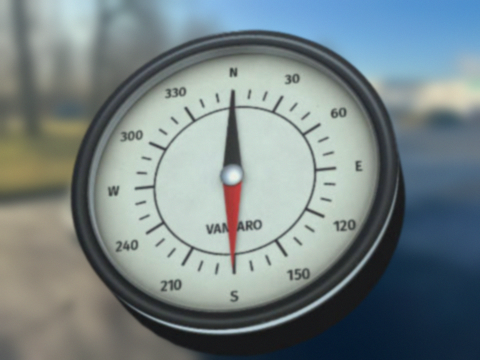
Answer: 180 °
